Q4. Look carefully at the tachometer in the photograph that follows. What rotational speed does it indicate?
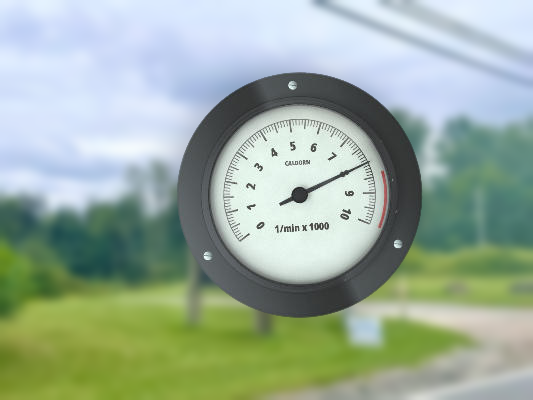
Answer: 8000 rpm
